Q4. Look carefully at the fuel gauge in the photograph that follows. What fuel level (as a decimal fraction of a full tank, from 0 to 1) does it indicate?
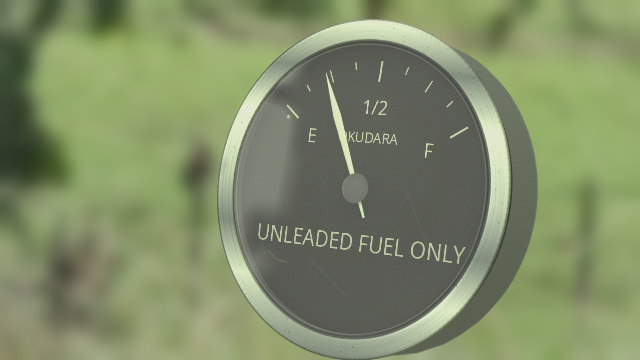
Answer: 0.25
